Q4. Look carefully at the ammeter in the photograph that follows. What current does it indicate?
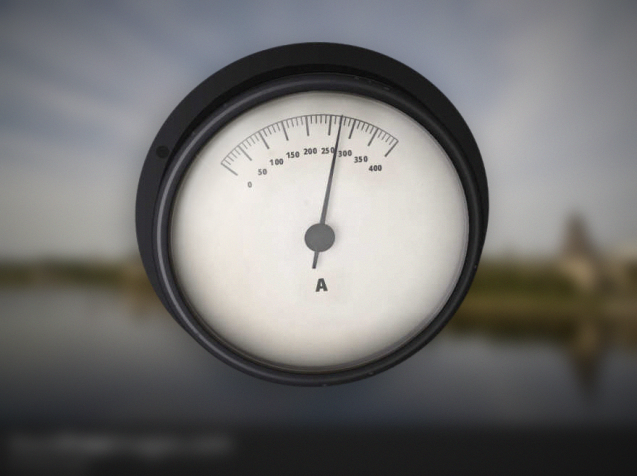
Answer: 270 A
